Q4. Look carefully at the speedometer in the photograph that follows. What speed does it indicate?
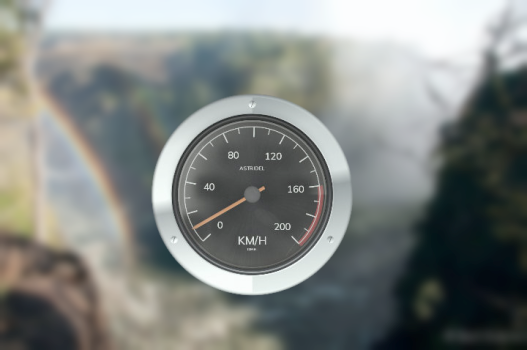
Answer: 10 km/h
